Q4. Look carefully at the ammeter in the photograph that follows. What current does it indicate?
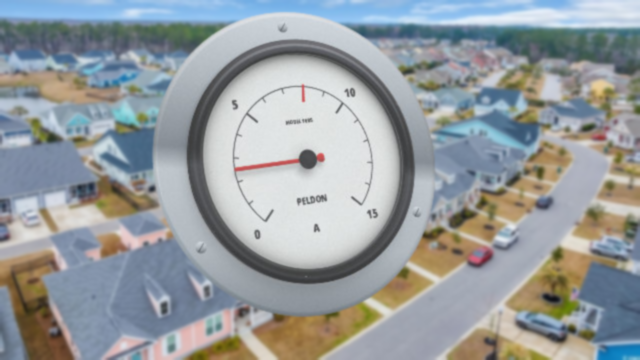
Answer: 2.5 A
